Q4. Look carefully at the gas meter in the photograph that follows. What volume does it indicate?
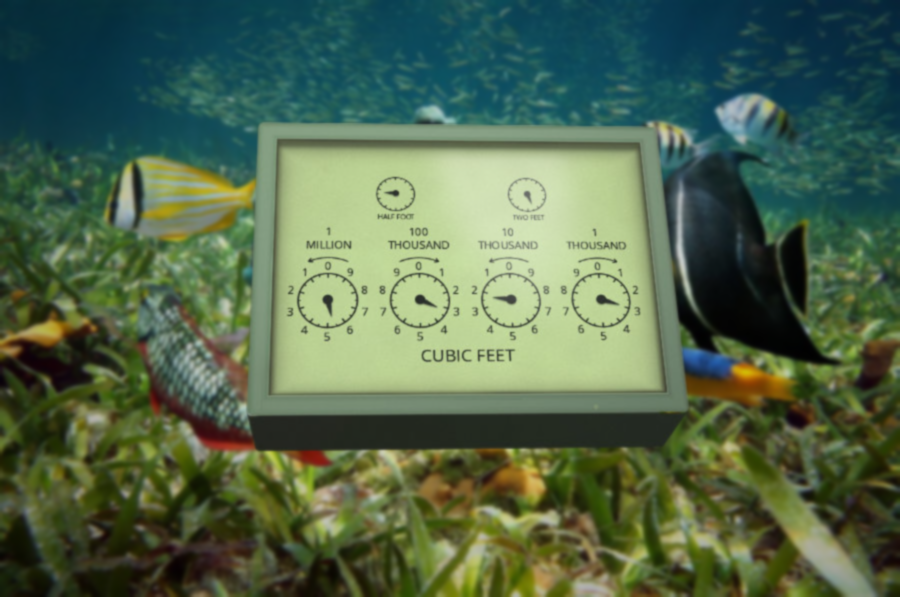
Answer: 532300 ft³
